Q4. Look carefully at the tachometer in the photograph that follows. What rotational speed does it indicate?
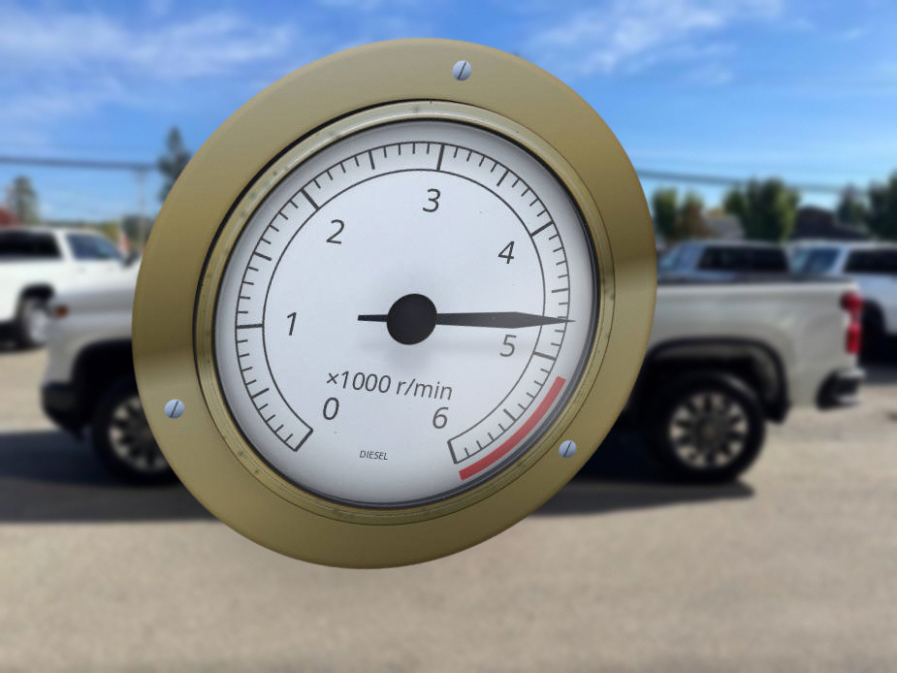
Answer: 4700 rpm
